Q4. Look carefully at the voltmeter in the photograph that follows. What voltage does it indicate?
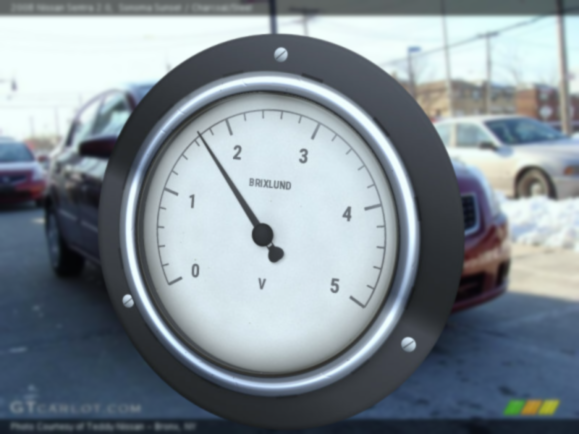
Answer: 1.7 V
